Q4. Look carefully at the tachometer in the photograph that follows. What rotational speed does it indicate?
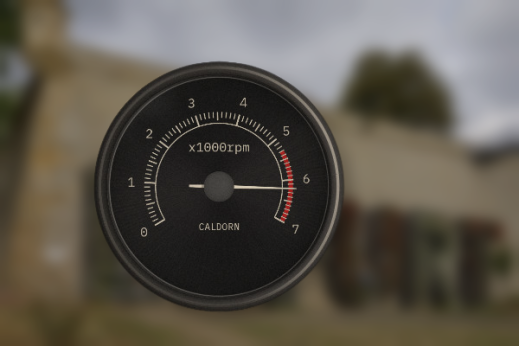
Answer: 6200 rpm
